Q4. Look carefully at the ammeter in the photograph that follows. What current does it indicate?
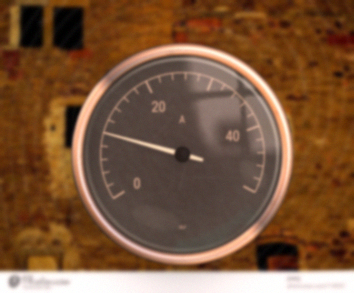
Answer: 10 A
